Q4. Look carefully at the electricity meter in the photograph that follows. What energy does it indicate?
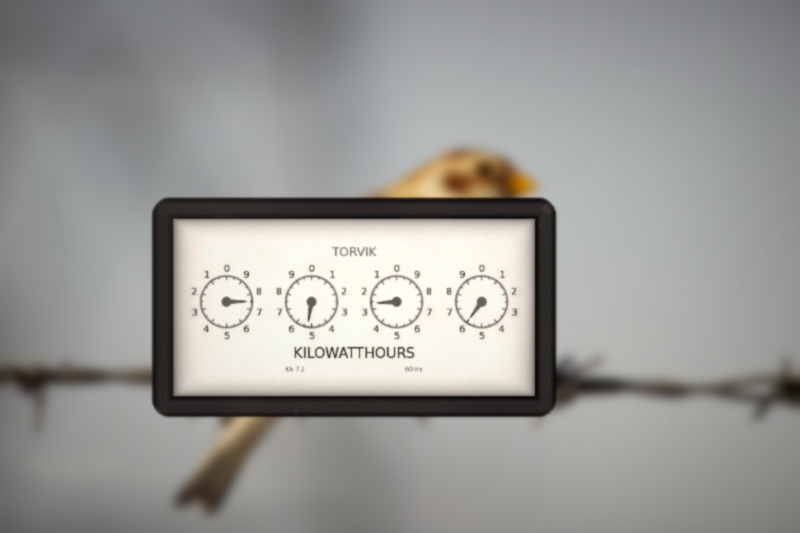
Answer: 7526 kWh
